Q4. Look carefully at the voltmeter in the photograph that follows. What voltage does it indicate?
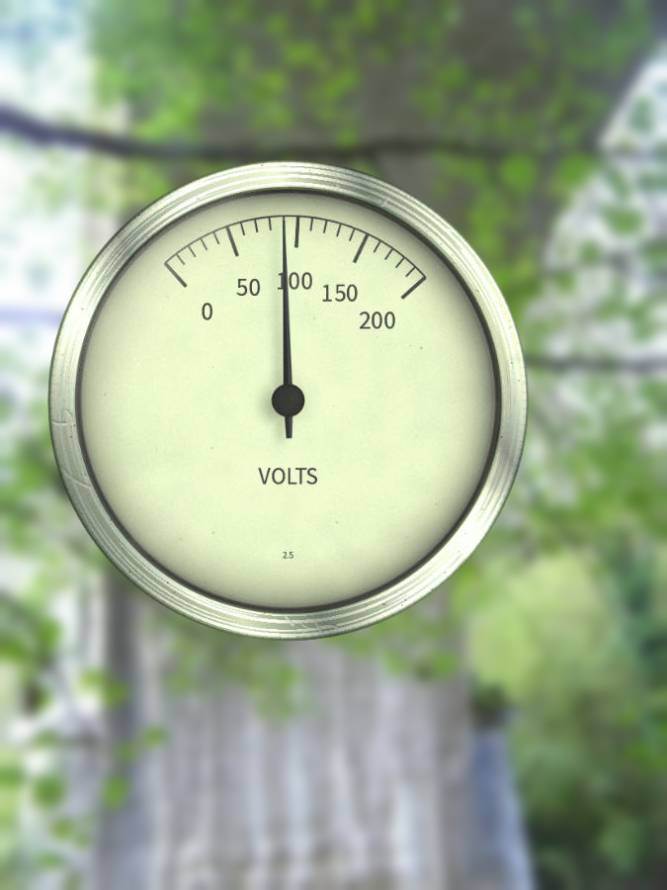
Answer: 90 V
